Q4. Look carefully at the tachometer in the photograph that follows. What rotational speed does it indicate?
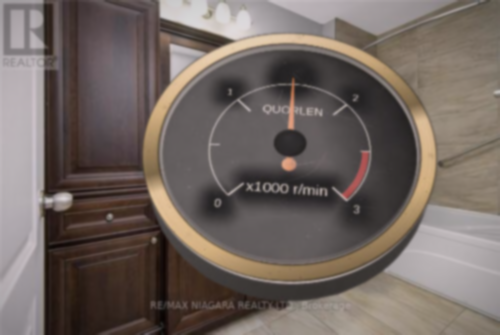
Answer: 1500 rpm
